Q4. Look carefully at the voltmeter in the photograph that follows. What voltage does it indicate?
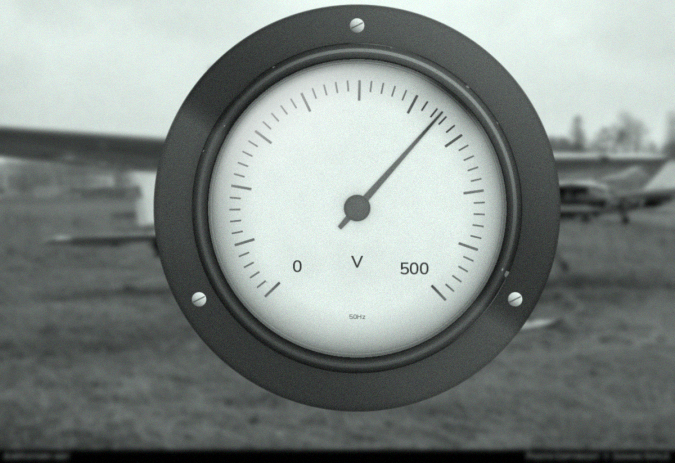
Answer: 325 V
